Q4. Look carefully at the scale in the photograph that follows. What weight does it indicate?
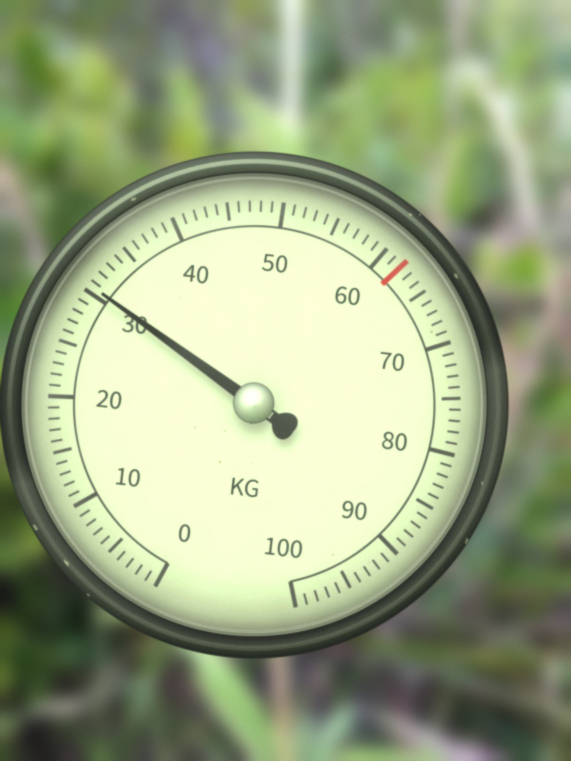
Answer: 30.5 kg
